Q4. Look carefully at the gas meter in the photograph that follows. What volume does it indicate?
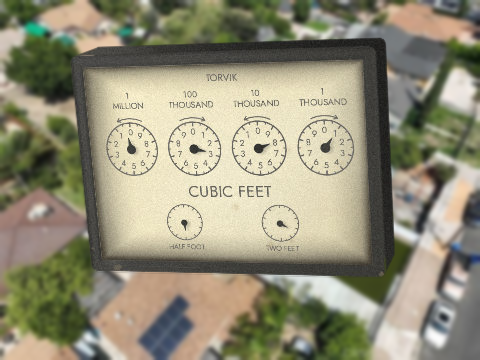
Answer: 28100 ft³
